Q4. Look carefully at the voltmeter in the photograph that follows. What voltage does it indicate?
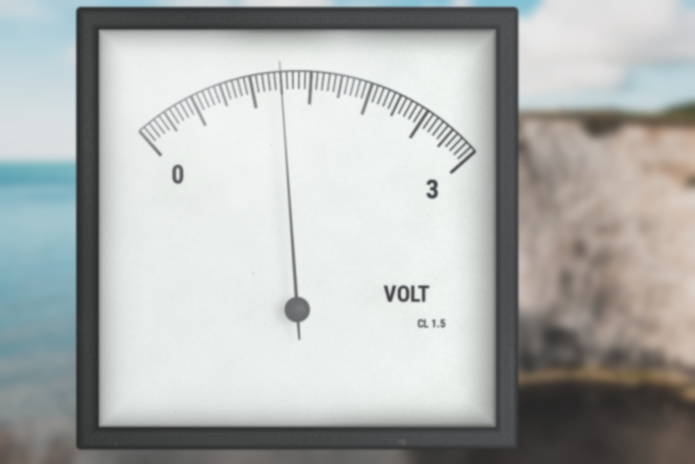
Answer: 1.25 V
